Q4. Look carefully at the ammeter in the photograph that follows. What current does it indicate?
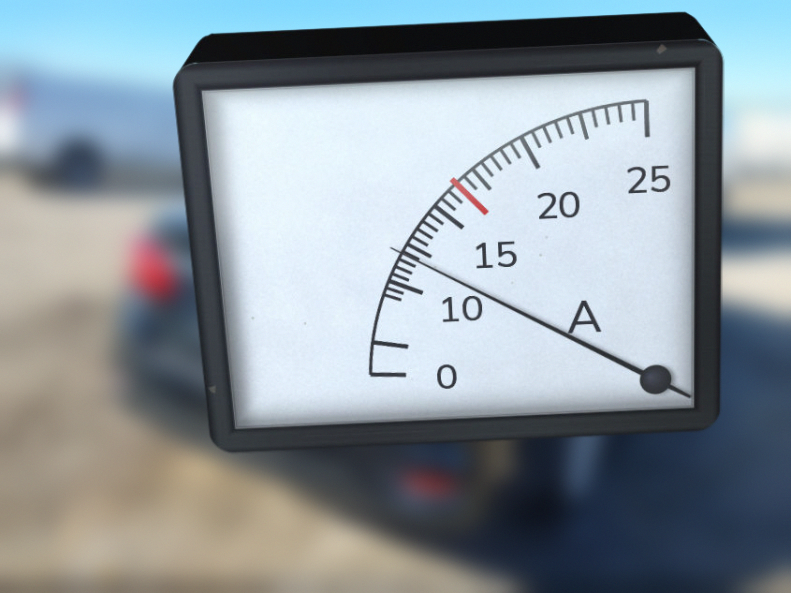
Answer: 12 A
